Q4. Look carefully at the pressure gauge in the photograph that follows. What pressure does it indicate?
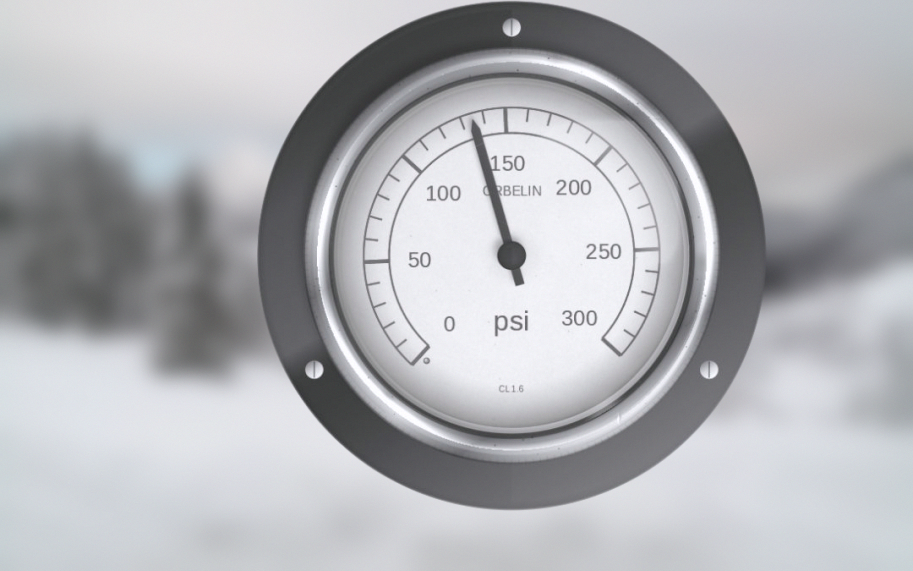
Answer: 135 psi
